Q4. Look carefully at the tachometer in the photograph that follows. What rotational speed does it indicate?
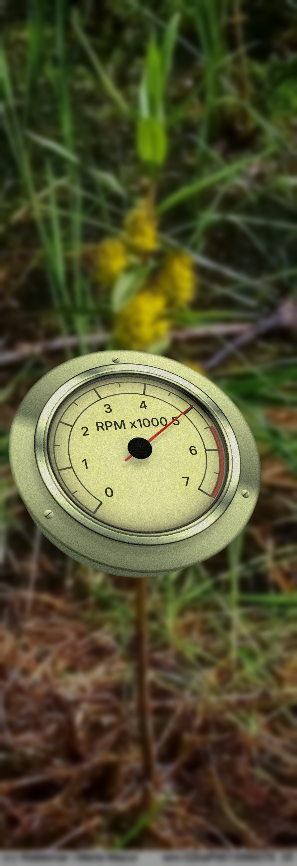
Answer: 5000 rpm
